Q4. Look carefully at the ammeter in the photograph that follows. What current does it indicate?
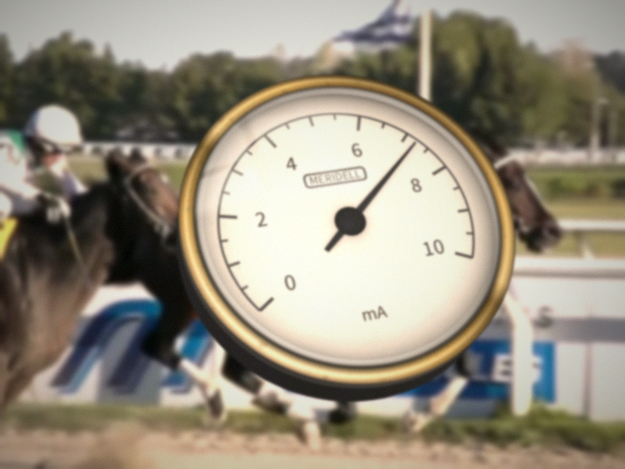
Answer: 7.25 mA
